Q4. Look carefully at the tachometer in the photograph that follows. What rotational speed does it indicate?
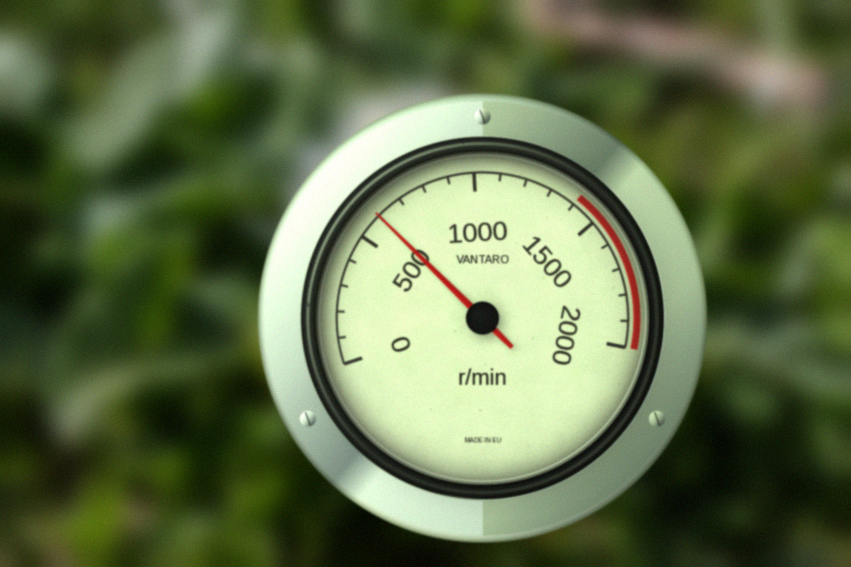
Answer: 600 rpm
